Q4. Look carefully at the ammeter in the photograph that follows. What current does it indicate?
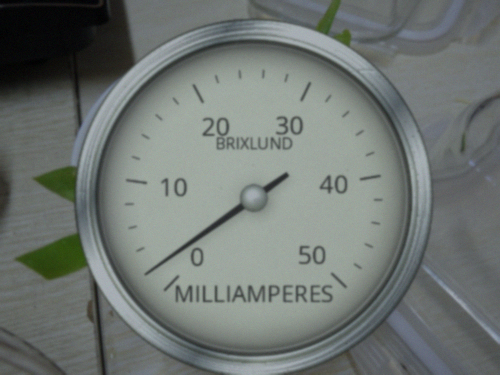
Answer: 2 mA
